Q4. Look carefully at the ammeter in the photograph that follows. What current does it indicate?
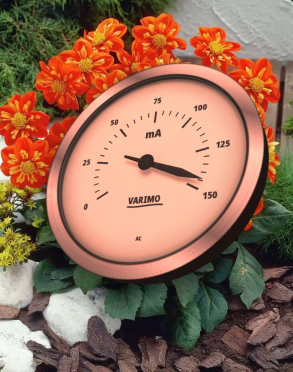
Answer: 145 mA
